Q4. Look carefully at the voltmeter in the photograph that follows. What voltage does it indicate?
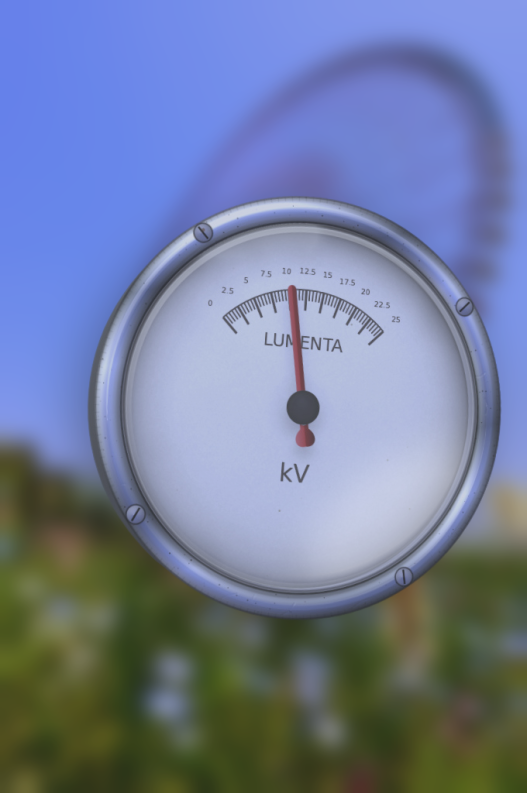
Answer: 10 kV
